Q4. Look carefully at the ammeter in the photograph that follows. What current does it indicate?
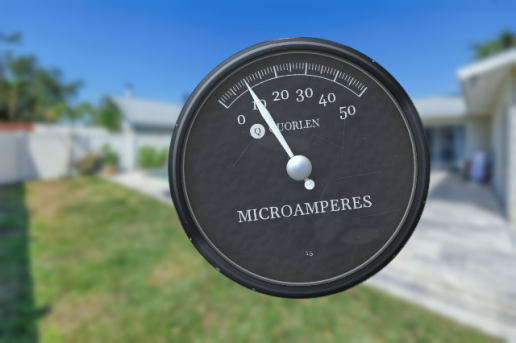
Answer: 10 µA
